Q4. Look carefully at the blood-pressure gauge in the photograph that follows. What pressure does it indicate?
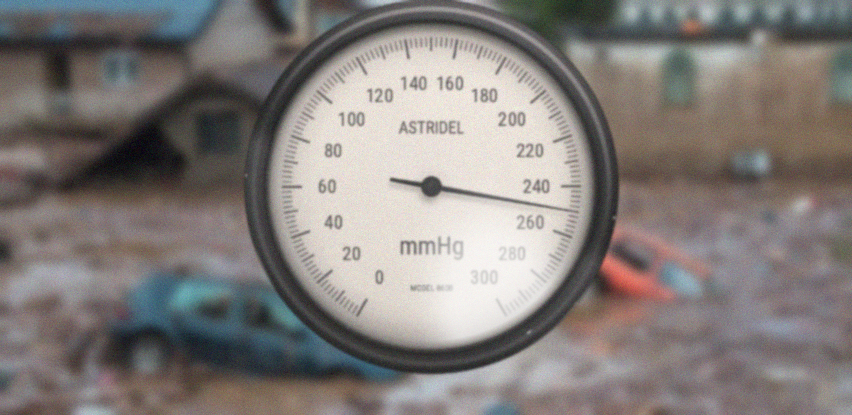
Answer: 250 mmHg
